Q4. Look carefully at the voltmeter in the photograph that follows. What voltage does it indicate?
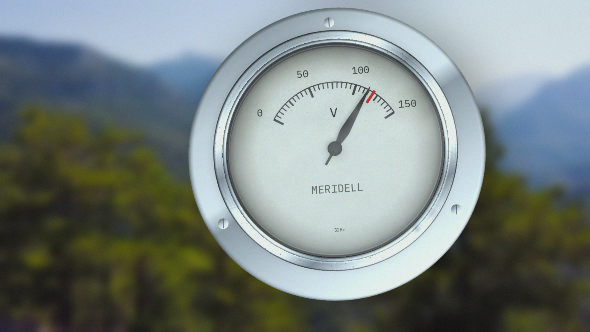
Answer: 115 V
